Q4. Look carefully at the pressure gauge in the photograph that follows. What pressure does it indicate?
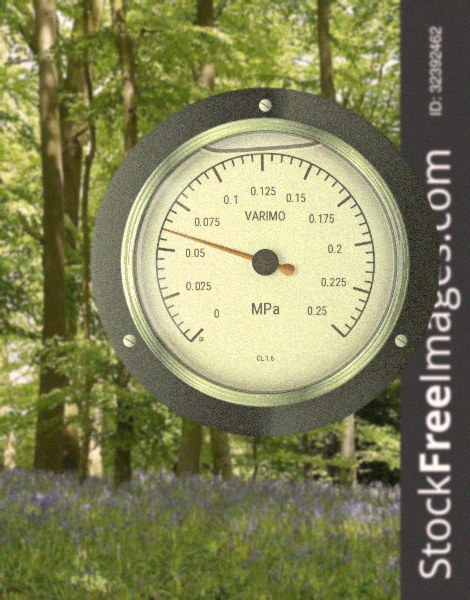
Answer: 0.06 MPa
